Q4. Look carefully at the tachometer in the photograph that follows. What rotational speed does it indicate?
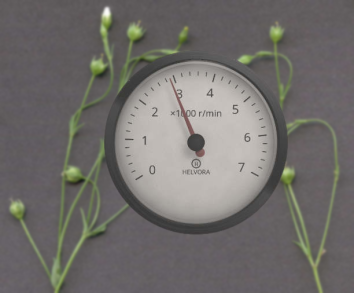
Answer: 2900 rpm
